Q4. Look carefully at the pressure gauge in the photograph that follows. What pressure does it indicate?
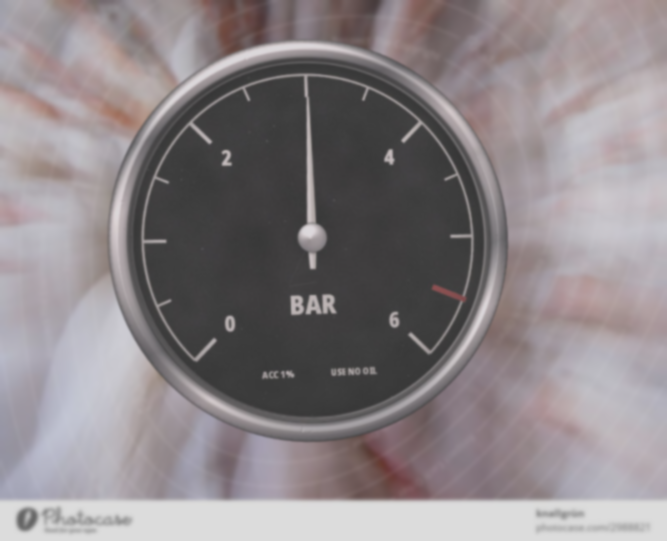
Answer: 3 bar
